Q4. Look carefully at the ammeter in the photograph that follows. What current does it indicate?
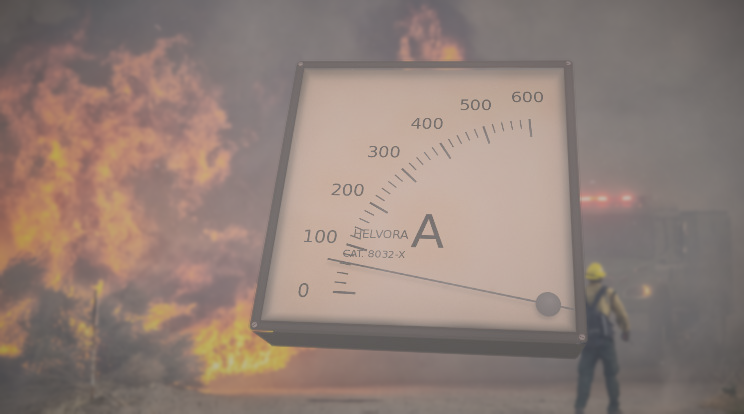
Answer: 60 A
